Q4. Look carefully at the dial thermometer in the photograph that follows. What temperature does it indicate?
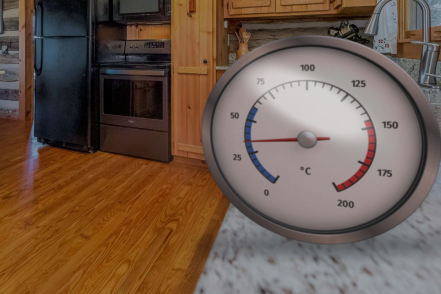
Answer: 35 °C
